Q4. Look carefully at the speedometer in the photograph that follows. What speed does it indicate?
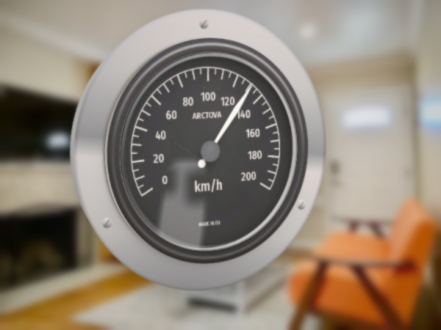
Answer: 130 km/h
